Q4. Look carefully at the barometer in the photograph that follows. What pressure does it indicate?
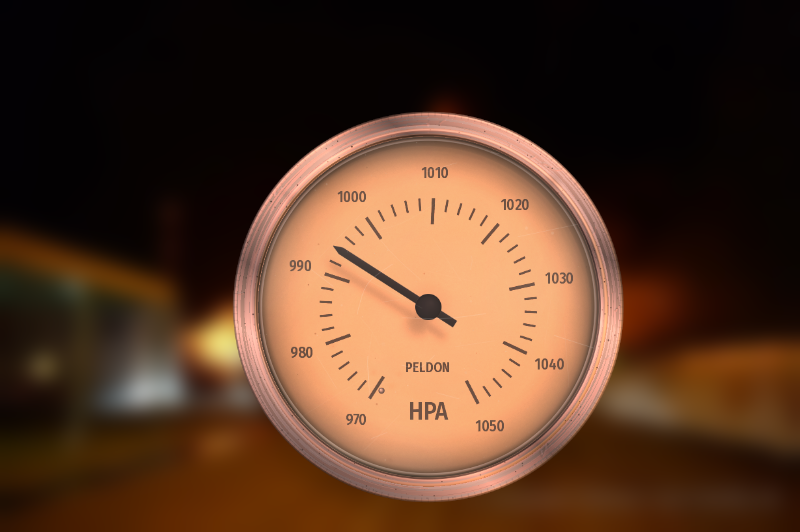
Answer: 994 hPa
